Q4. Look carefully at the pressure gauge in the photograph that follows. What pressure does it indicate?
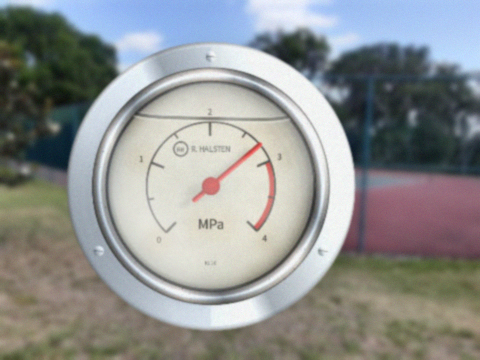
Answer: 2.75 MPa
